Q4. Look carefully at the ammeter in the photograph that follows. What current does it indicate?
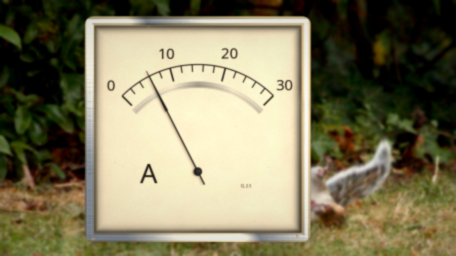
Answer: 6 A
